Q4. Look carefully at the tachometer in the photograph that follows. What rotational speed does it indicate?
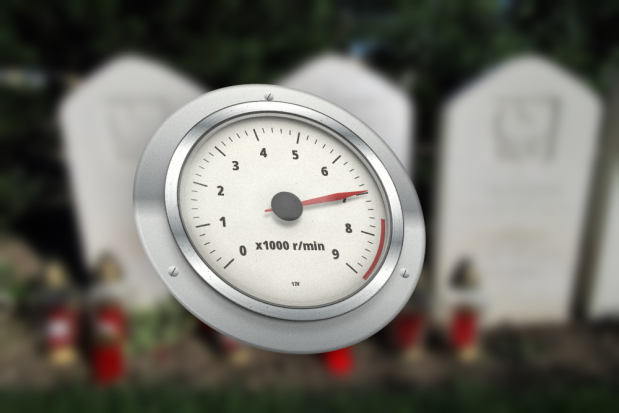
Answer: 7000 rpm
